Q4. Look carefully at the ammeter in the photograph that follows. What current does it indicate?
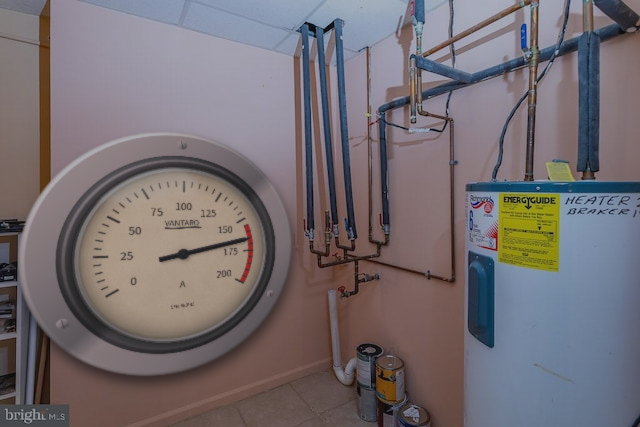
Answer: 165 A
